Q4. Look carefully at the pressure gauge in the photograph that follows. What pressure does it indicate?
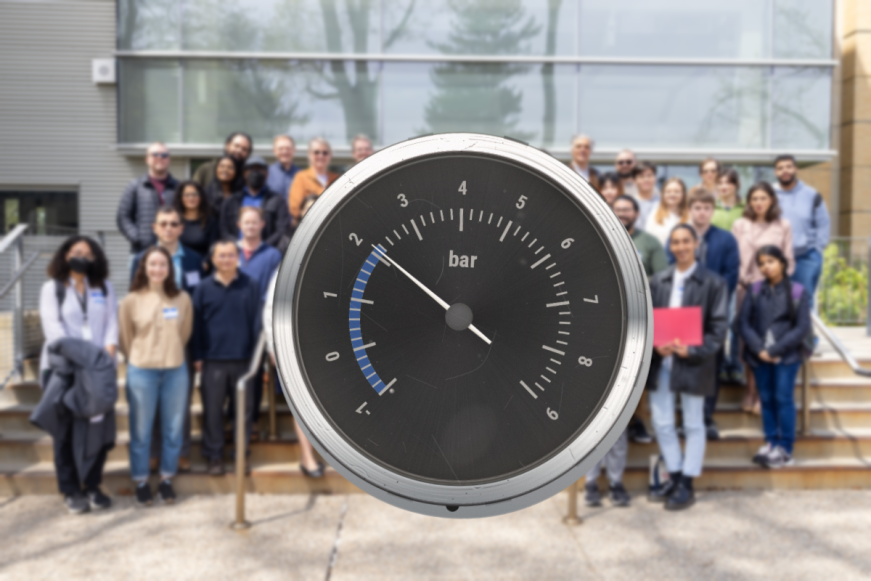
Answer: 2.1 bar
